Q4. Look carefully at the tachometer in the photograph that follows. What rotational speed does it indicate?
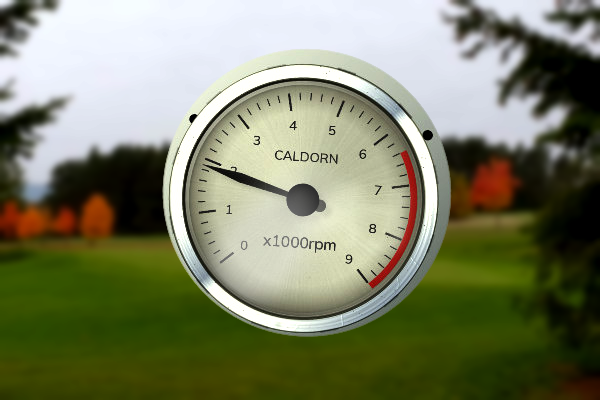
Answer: 1900 rpm
